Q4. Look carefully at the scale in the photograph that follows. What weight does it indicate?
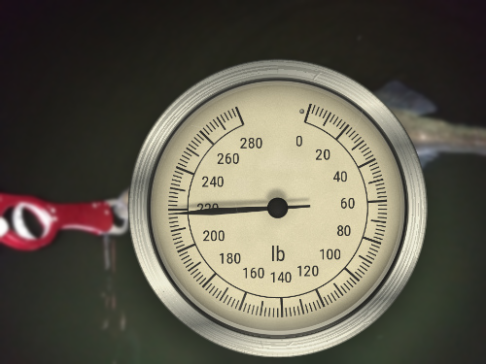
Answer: 218 lb
